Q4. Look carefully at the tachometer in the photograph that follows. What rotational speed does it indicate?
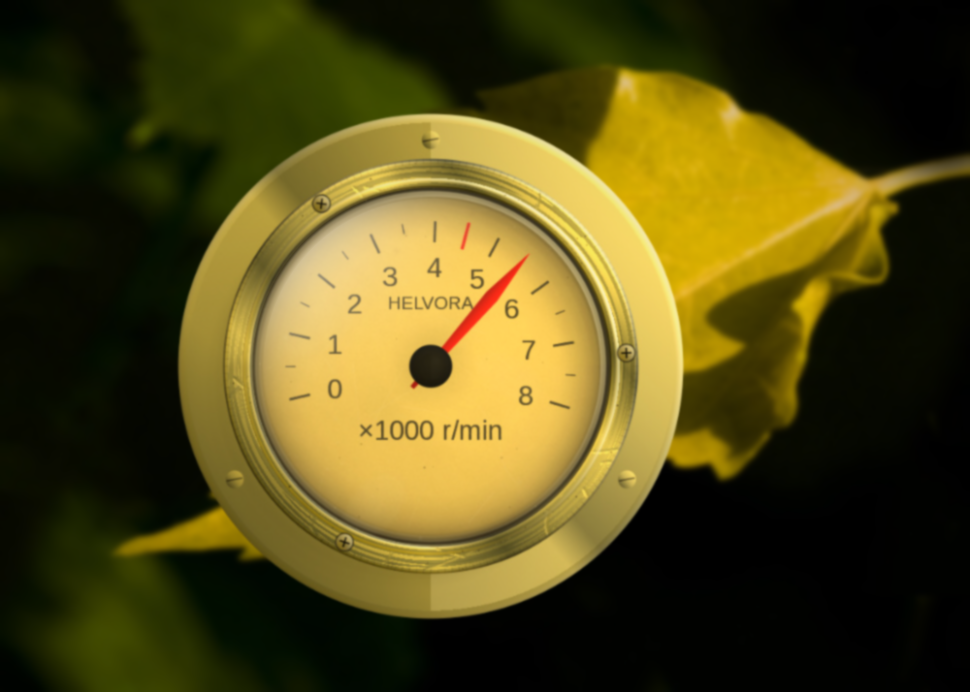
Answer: 5500 rpm
